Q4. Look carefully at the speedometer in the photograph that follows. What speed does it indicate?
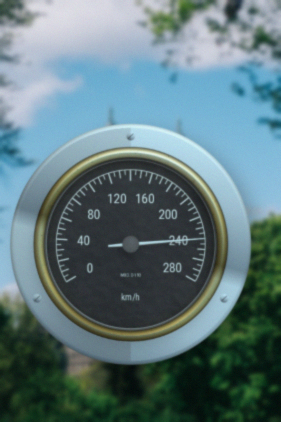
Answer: 240 km/h
